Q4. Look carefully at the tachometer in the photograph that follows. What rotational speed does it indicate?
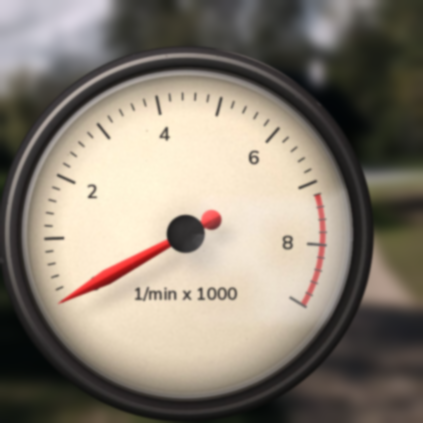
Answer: 0 rpm
